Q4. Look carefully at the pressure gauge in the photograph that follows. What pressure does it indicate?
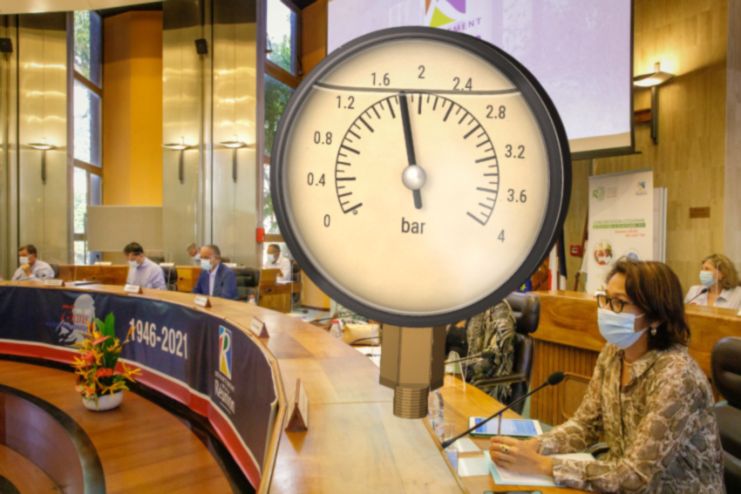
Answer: 1.8 bar
